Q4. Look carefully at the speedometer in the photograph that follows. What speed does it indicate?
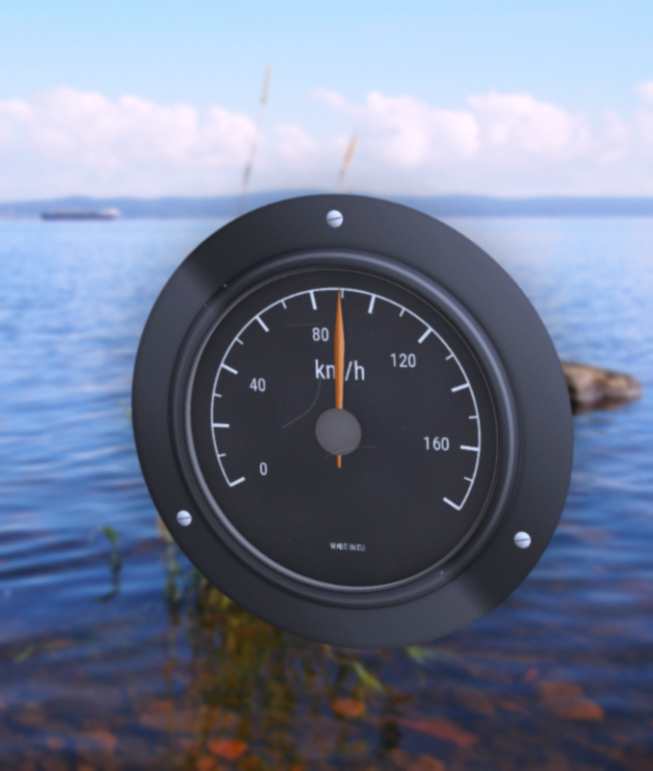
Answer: 90 km/h
